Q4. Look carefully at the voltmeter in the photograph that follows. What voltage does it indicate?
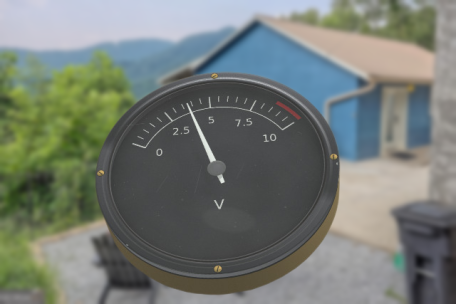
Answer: 3.75 V
